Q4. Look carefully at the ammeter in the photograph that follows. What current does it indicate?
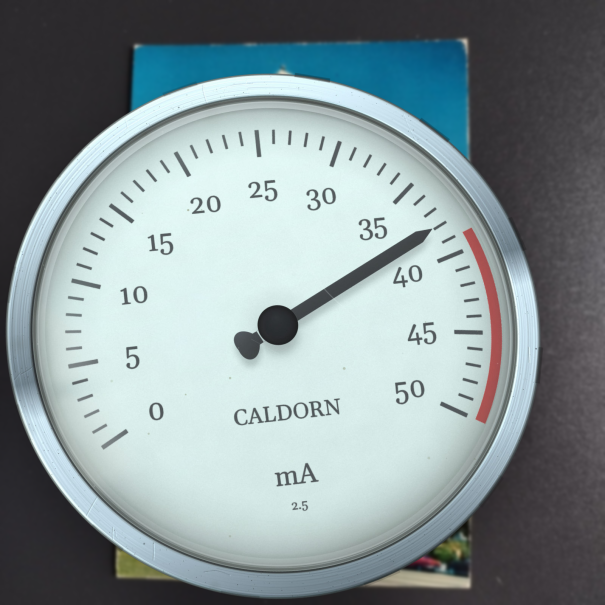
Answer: 38 mA
